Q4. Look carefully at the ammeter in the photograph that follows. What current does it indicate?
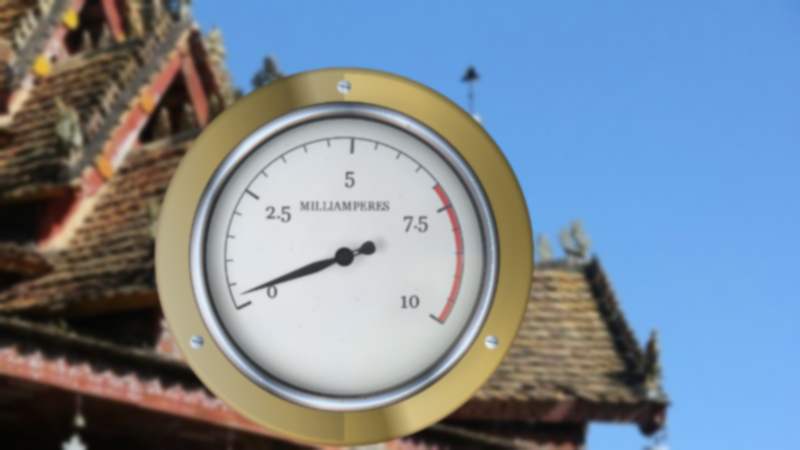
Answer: 0.25 mA
